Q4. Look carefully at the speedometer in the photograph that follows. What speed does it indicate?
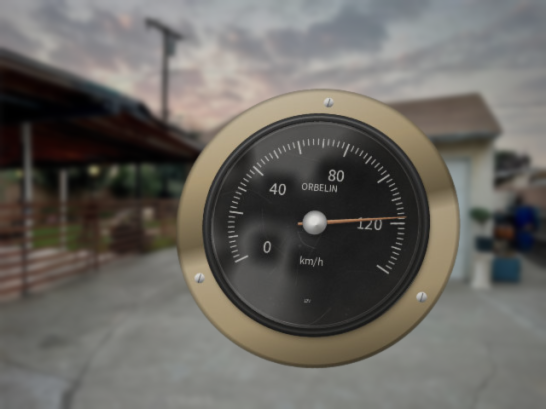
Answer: 118 km/h
